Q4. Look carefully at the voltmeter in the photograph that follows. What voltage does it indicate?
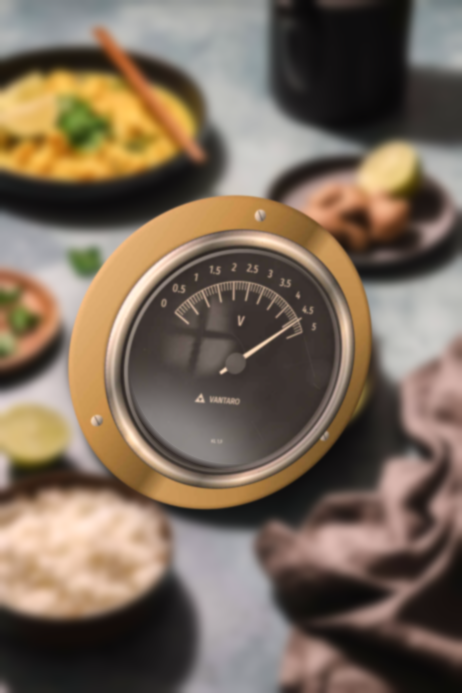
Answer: 4.5 V
